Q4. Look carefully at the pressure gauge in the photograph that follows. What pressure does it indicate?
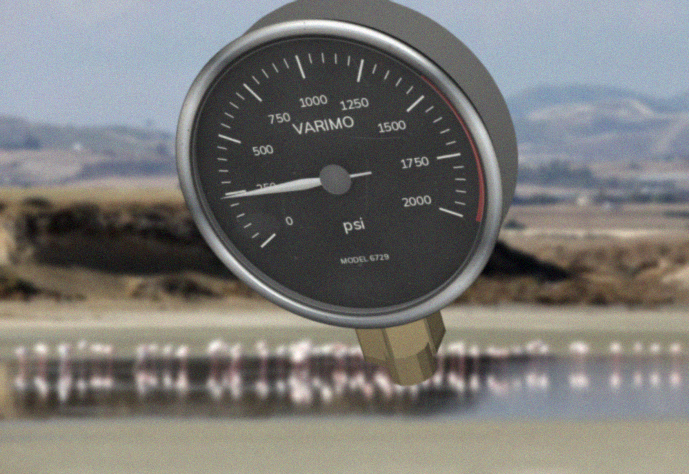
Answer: 250 psi
